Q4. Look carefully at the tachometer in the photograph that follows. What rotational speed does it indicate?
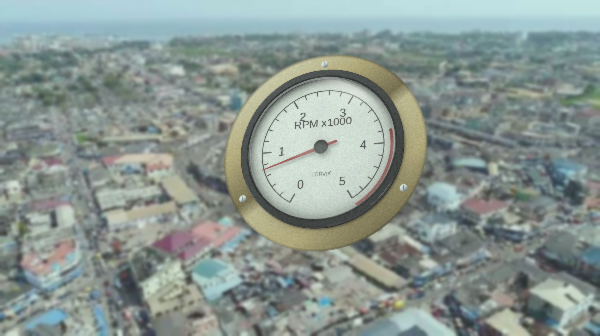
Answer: 700 rpm
